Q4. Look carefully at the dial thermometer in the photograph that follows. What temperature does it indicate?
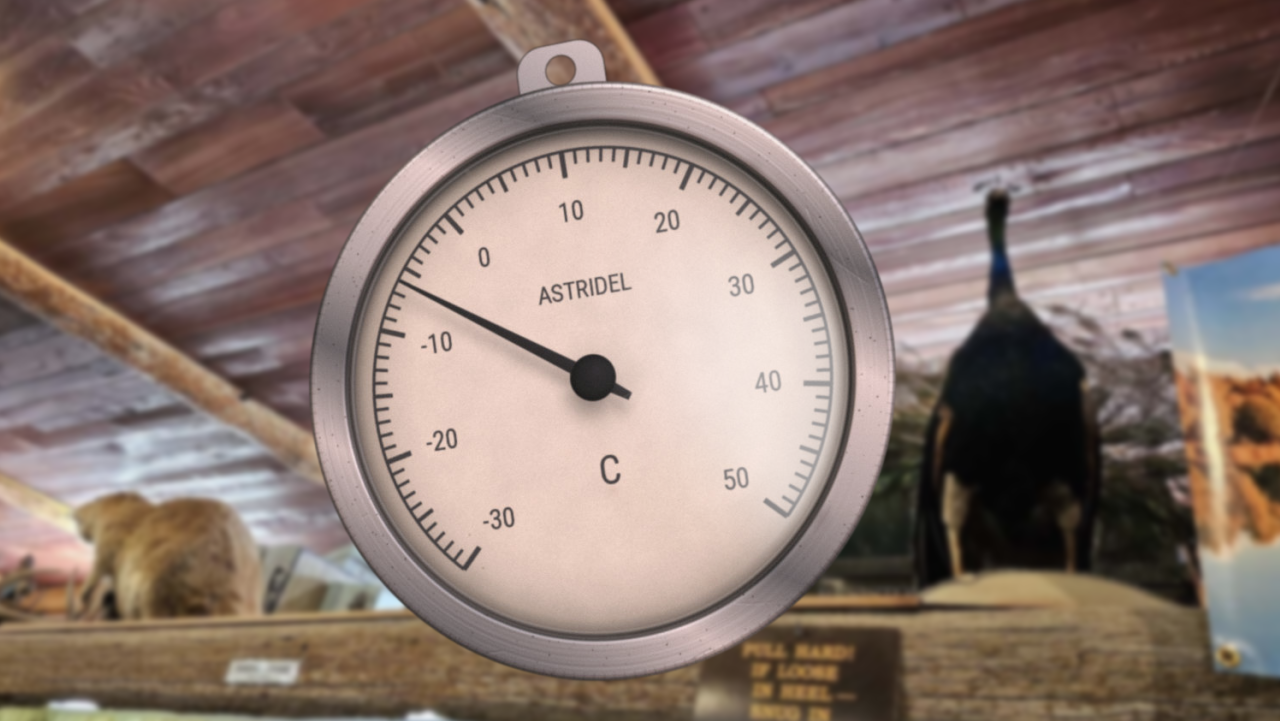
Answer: -6 °C
